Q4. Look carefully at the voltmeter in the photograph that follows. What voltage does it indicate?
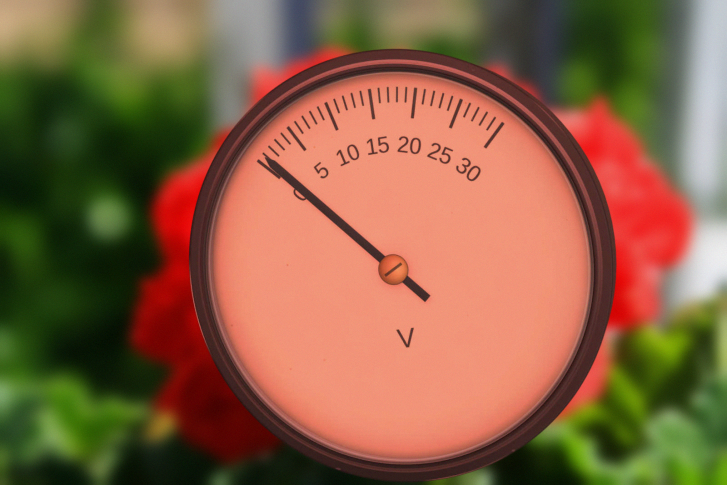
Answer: 1 V
